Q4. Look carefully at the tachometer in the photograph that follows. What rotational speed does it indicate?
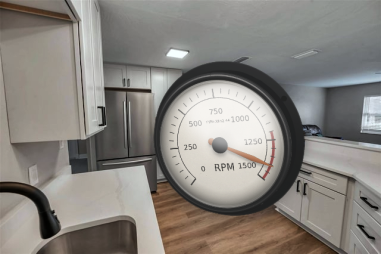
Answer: 1400 rpm
